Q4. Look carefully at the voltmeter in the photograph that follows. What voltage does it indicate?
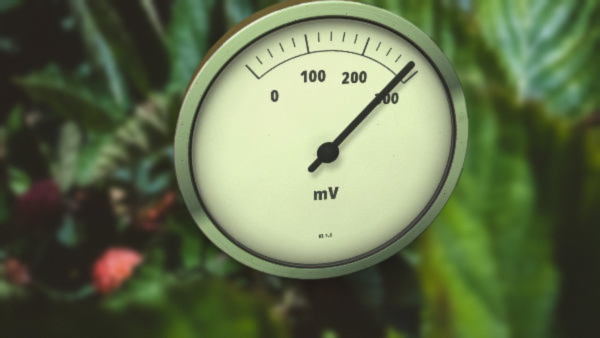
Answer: 280 mV
